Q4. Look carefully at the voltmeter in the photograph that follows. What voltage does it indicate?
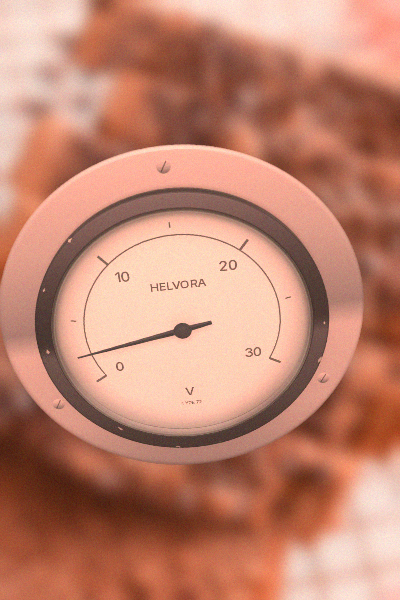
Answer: 2.5 V
